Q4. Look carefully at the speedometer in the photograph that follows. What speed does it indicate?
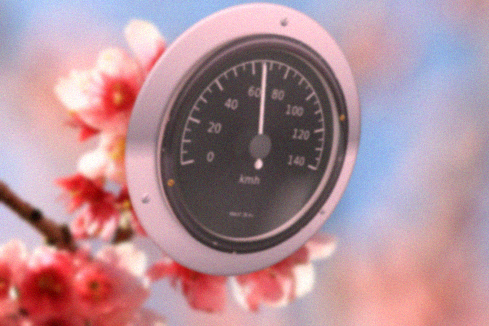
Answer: 65 km/h
